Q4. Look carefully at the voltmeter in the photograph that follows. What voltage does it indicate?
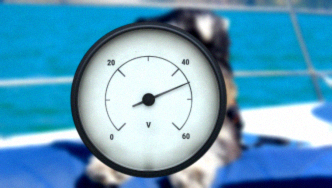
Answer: 45 V
